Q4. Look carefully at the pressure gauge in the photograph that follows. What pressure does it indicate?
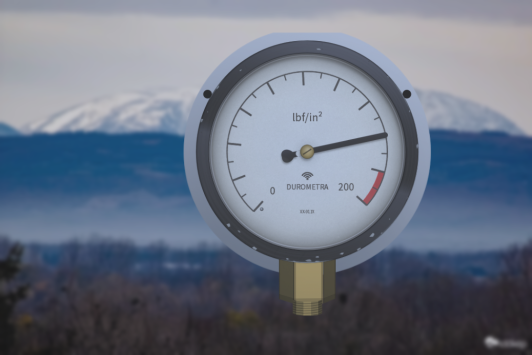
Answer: 160 psi
